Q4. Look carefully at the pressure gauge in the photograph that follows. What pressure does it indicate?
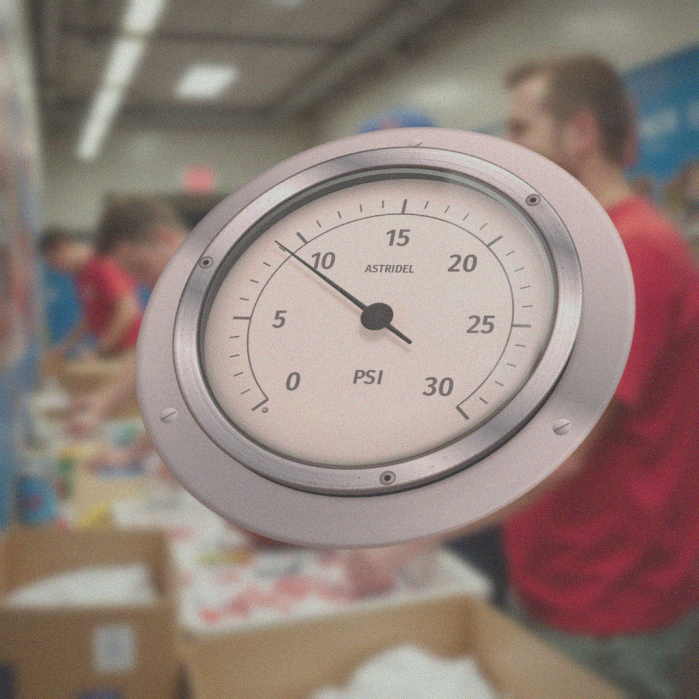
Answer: 9 psi
